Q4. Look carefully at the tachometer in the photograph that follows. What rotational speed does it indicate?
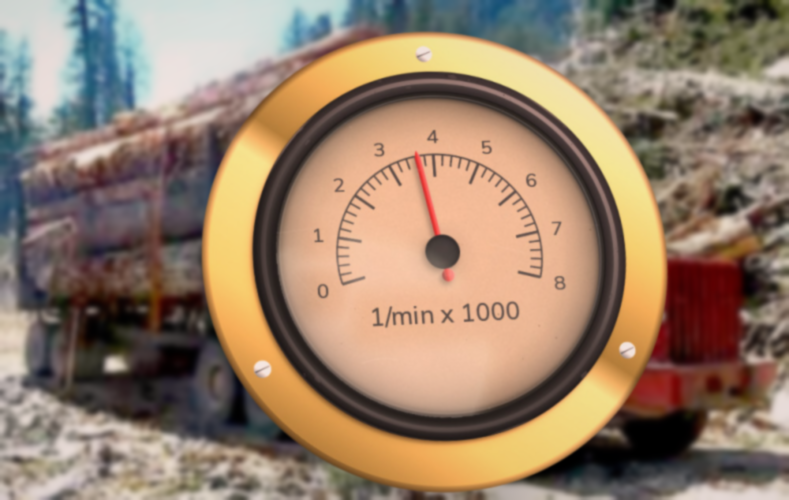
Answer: 3600 rpm
